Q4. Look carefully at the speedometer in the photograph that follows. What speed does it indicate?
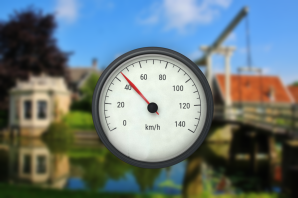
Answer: 45 km/h
